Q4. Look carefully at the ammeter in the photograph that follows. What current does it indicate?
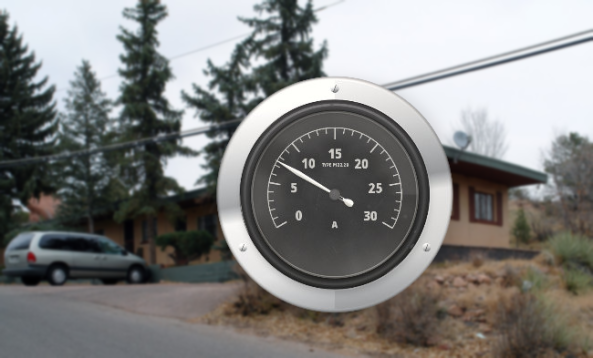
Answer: 7.5 A
